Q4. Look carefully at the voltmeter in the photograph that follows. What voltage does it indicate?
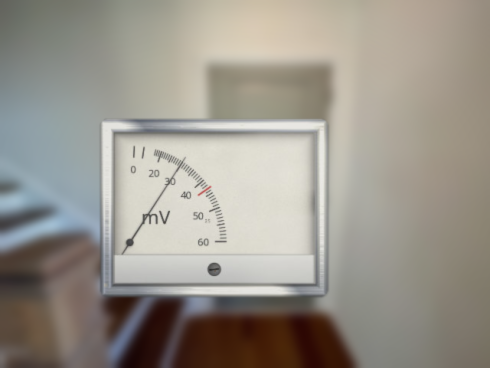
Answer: 30 mV
